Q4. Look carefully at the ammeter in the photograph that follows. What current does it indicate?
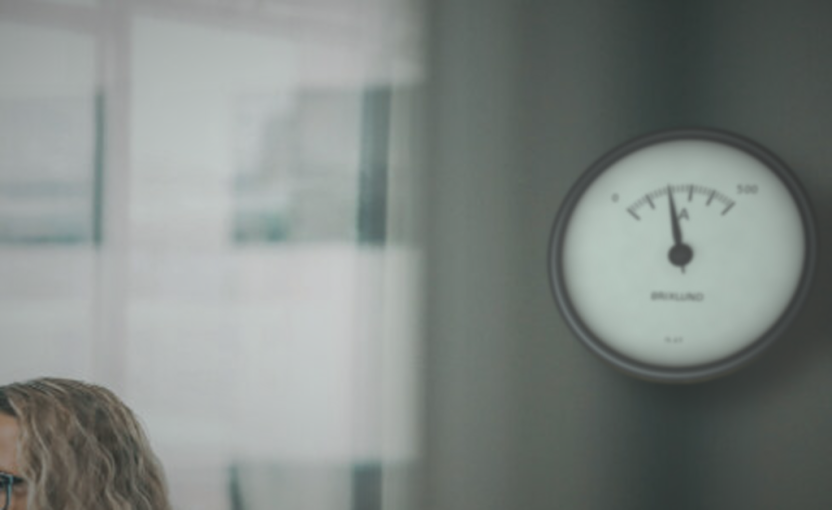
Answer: 200 A
